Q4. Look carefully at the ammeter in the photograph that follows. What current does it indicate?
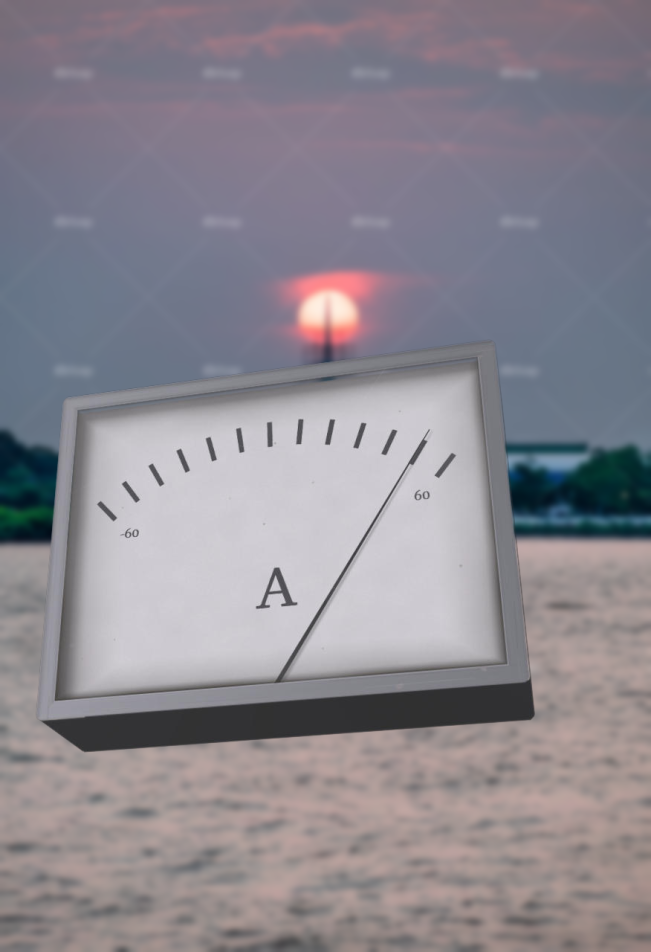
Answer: 50 A
